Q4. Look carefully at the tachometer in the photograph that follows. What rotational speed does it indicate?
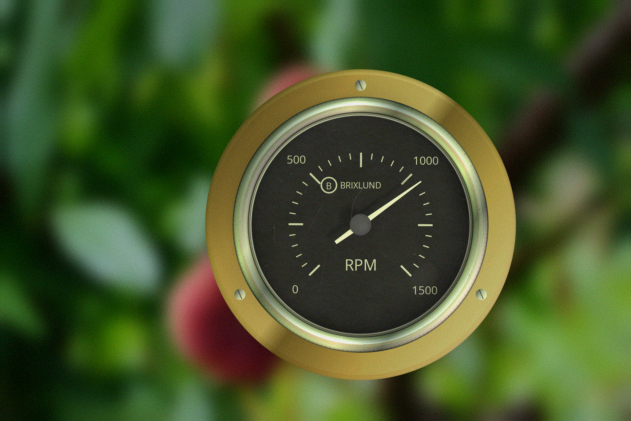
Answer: 1050 rpm
